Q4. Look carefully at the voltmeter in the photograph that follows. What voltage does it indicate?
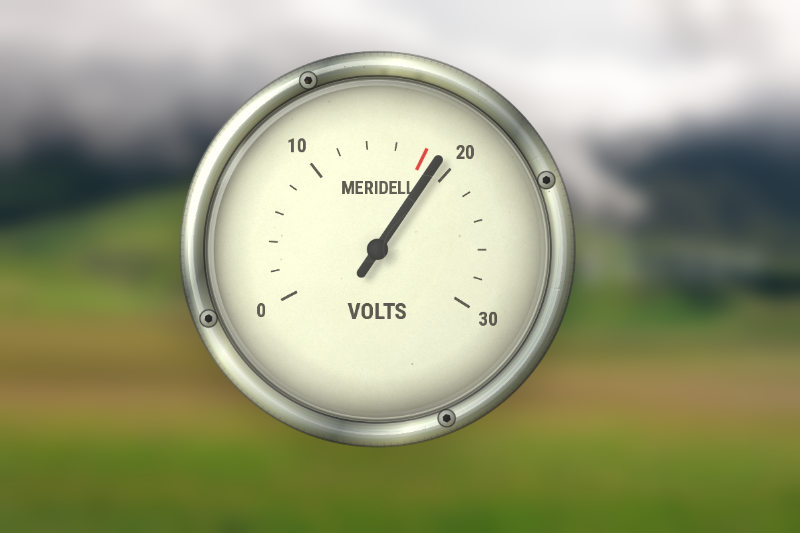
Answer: 19 V
